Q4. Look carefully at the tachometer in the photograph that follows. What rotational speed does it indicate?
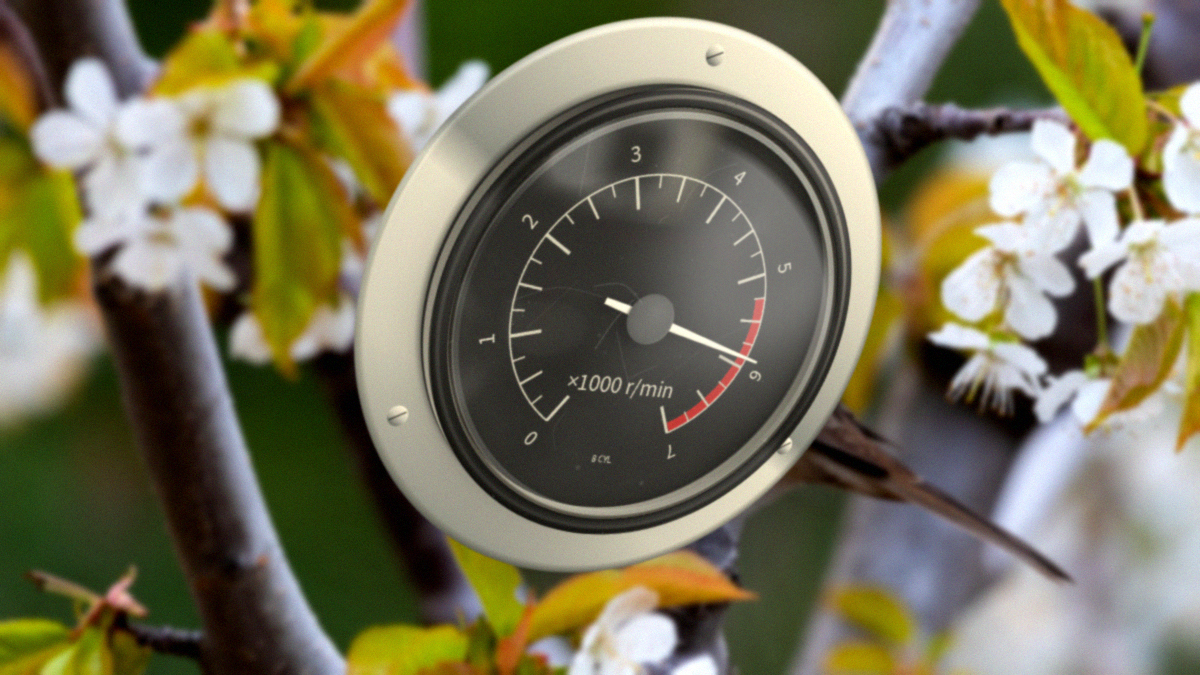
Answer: 5875 rpm
